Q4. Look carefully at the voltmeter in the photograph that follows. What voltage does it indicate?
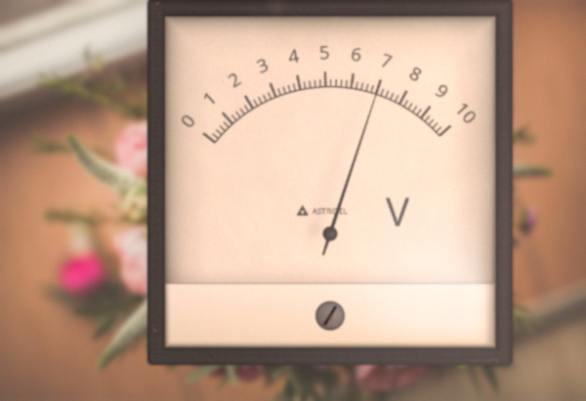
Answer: 7 V
